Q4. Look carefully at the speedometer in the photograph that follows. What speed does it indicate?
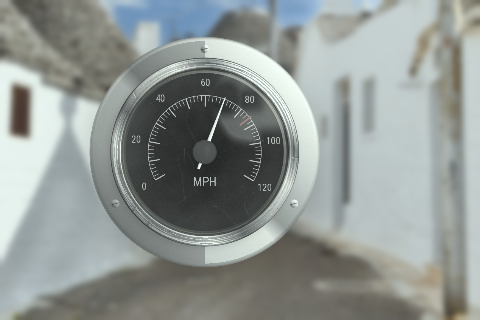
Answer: 70 mph
